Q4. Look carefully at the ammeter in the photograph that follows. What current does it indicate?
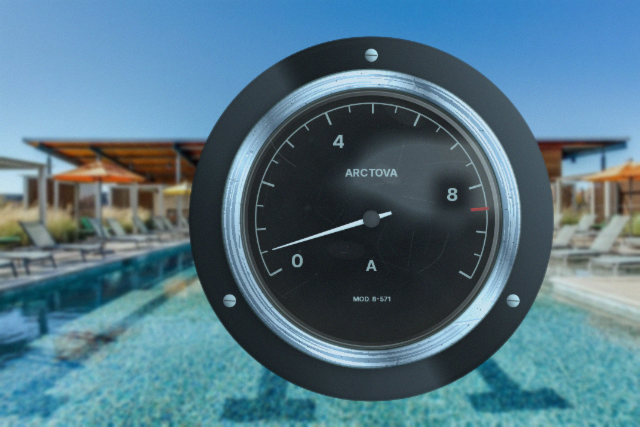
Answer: 0.5 A
